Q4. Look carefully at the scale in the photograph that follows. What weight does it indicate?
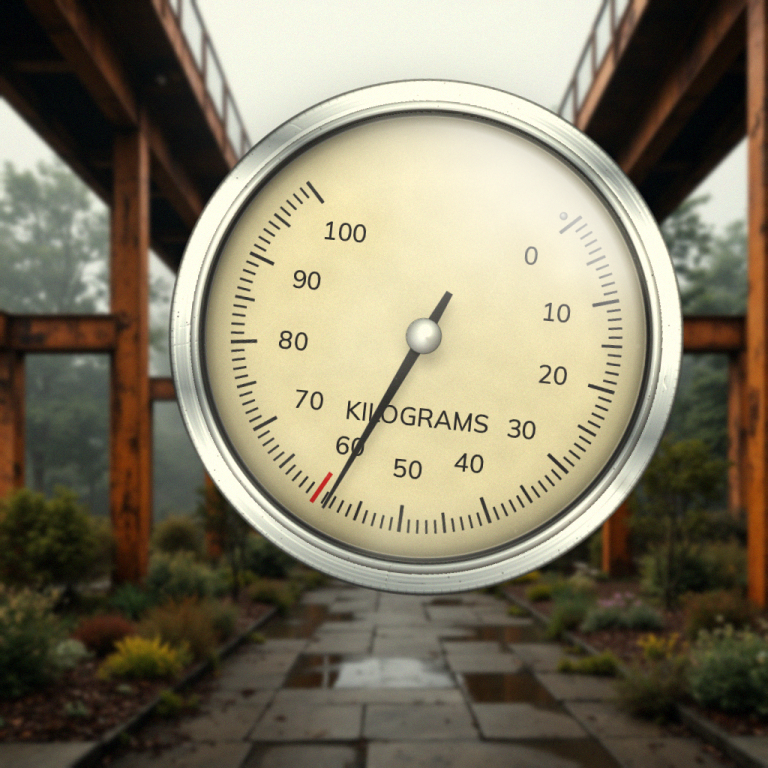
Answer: 58.5 kg
